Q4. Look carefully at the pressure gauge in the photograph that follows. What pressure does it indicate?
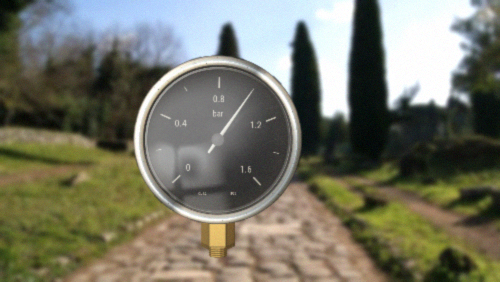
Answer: 1 bar
